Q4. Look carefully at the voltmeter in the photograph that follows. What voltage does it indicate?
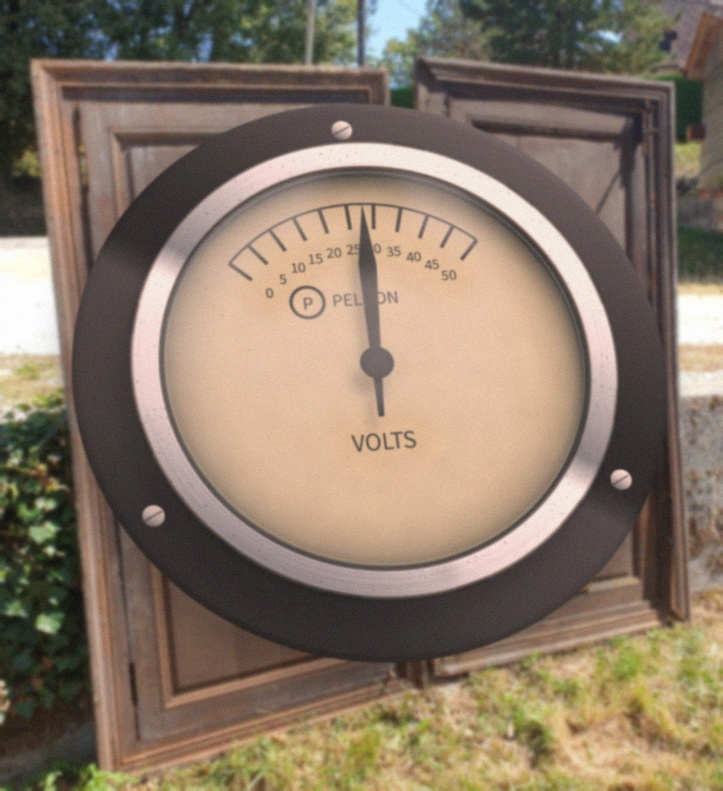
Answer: 27.5 V
